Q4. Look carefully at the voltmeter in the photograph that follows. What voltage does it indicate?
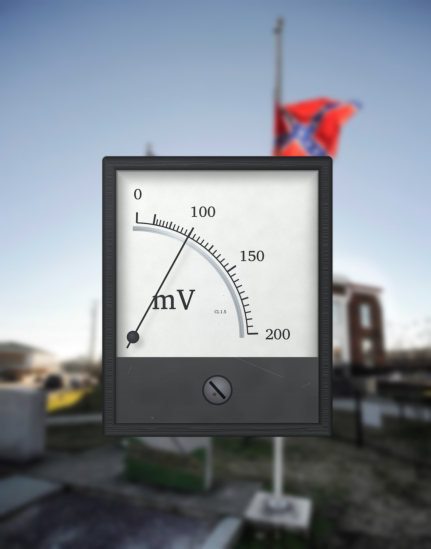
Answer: 100 mV
